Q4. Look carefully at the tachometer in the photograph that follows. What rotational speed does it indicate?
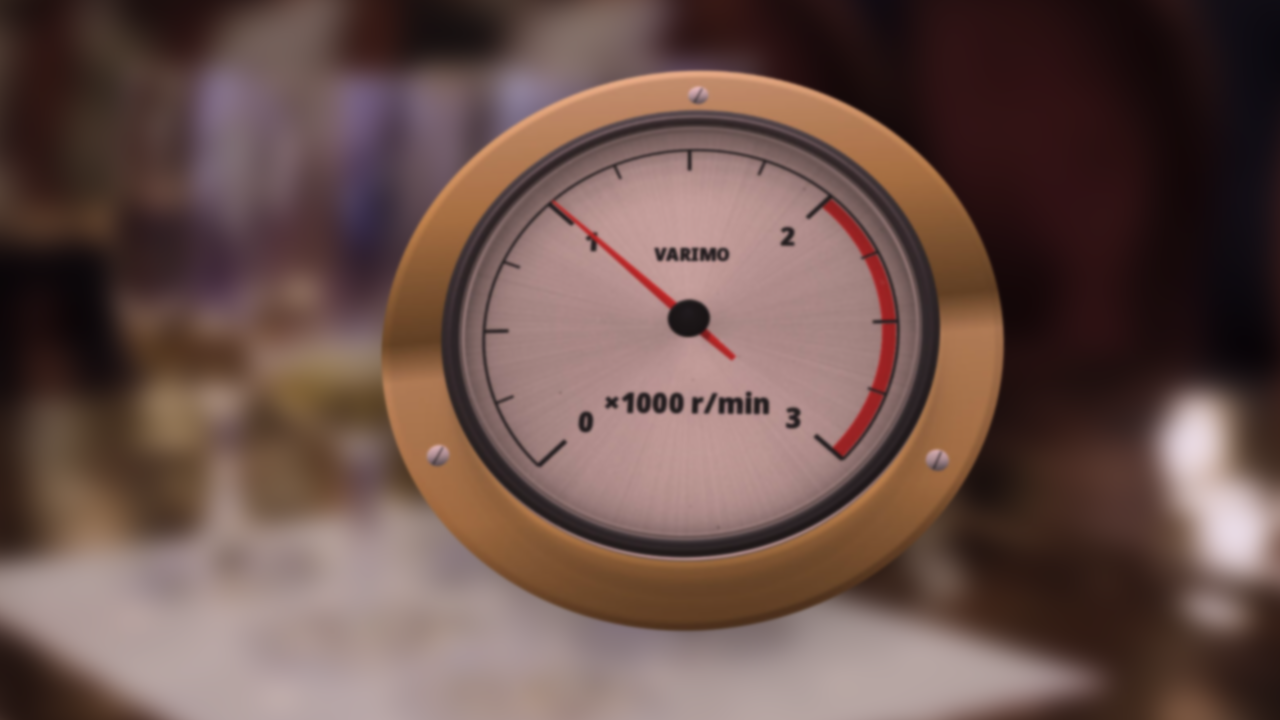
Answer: 1000 rpm
